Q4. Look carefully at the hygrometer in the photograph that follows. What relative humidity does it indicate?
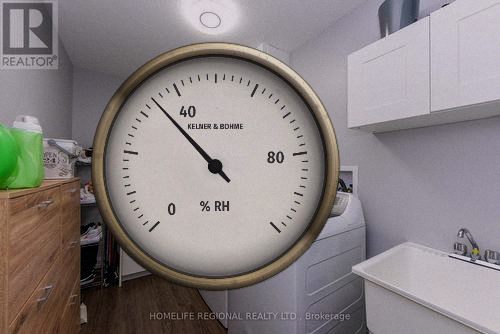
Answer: 34 %
